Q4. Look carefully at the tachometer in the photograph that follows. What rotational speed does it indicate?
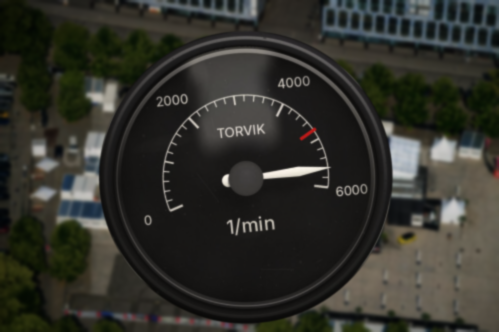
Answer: 5600 rpm
